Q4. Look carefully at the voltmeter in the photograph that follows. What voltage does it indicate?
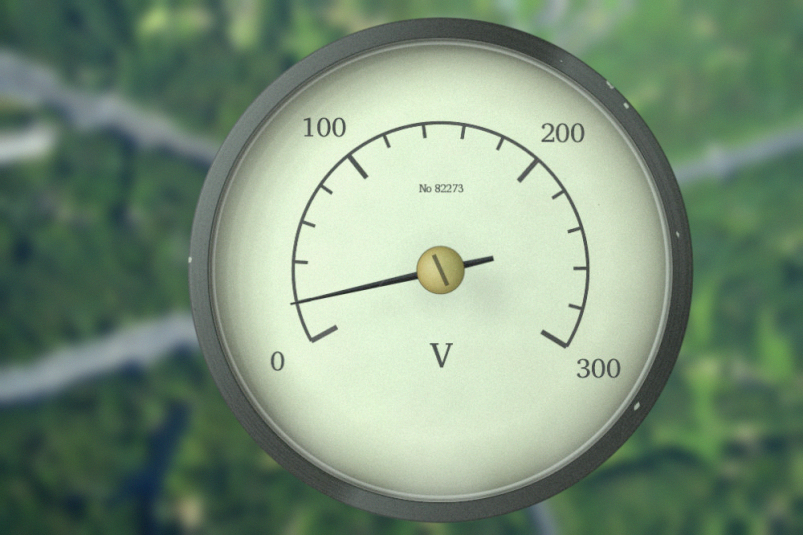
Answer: 20 V
